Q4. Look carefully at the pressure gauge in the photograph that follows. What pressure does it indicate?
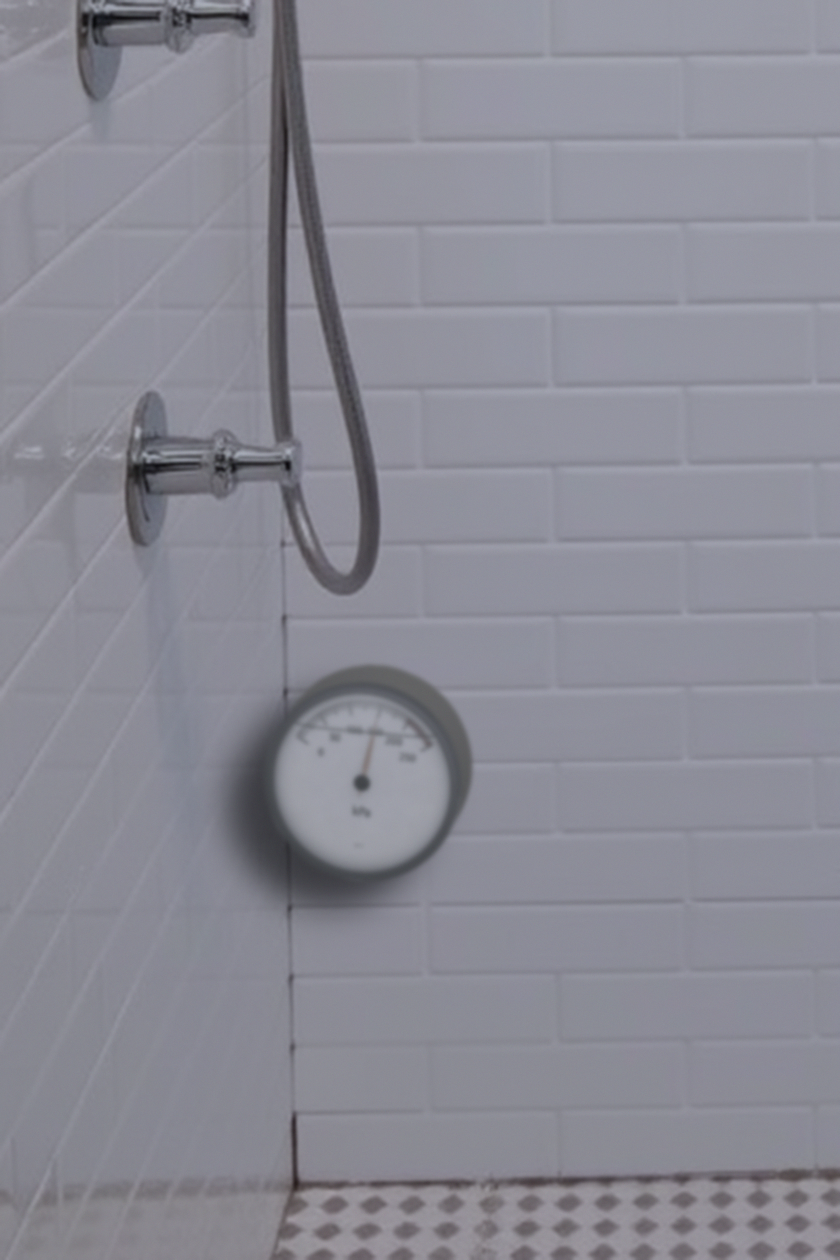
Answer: 150 kPa
